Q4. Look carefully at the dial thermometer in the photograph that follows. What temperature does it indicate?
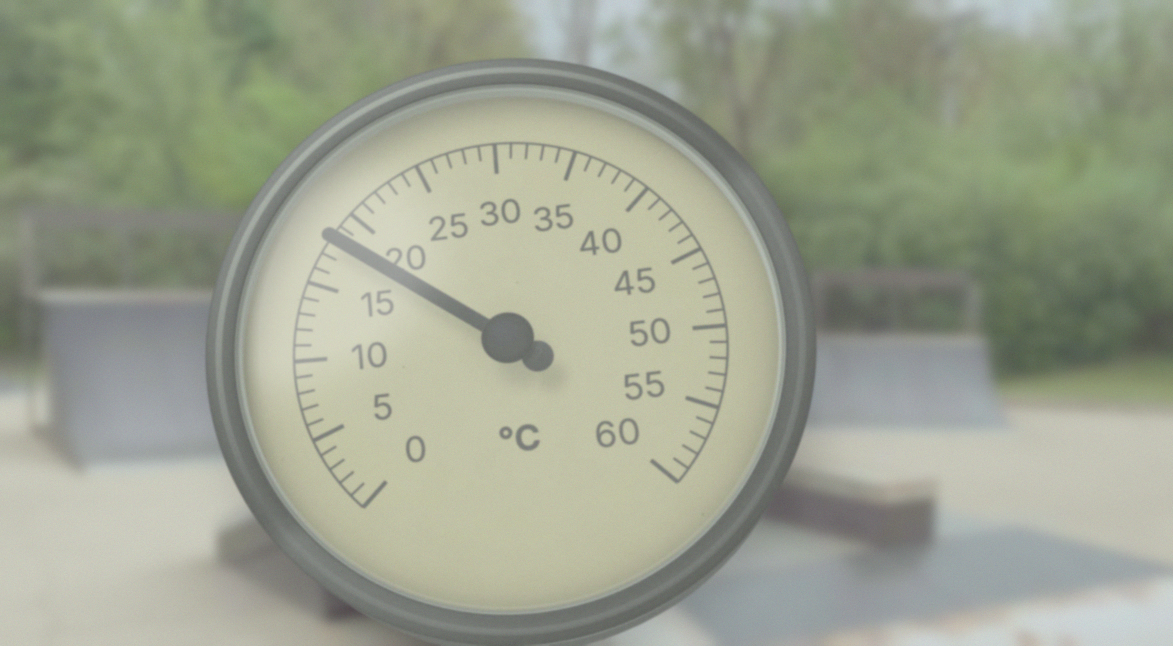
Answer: 18 °C
